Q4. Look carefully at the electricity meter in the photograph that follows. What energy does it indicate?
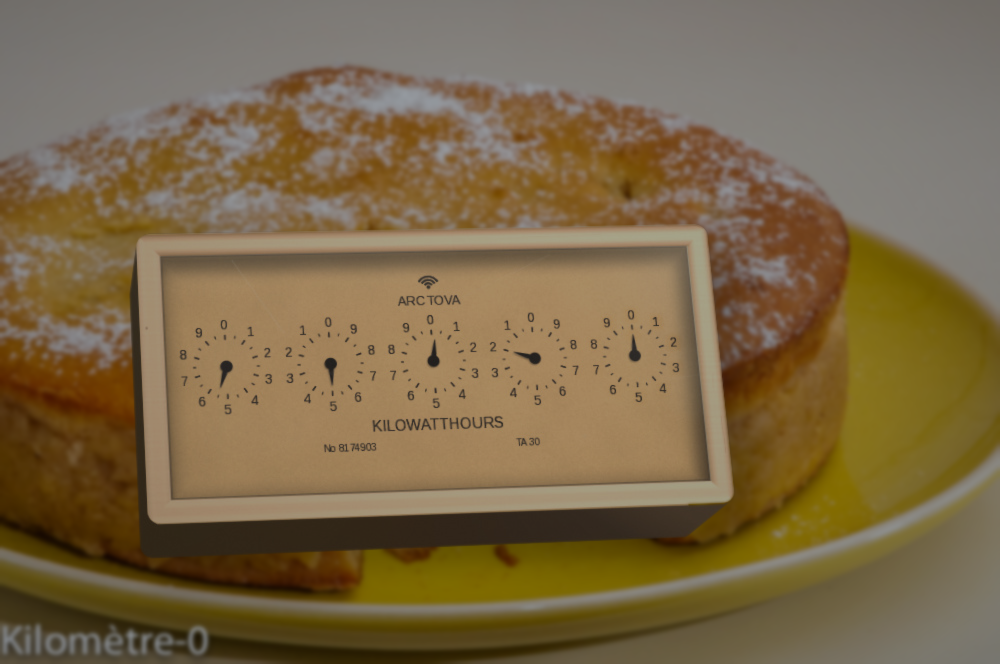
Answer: 55020 kWh
